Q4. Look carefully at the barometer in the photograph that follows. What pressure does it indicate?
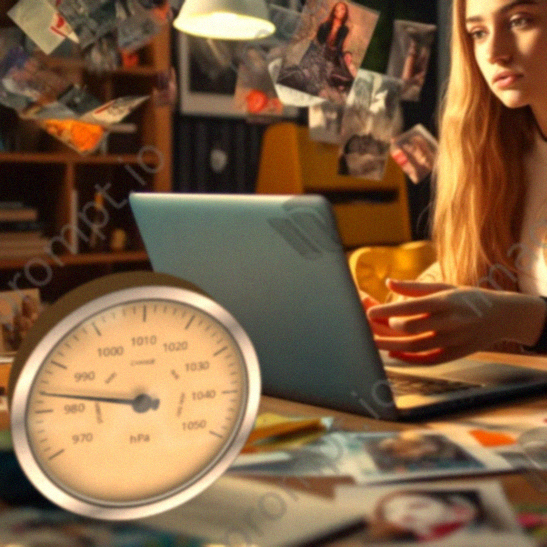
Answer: 984 hPa
